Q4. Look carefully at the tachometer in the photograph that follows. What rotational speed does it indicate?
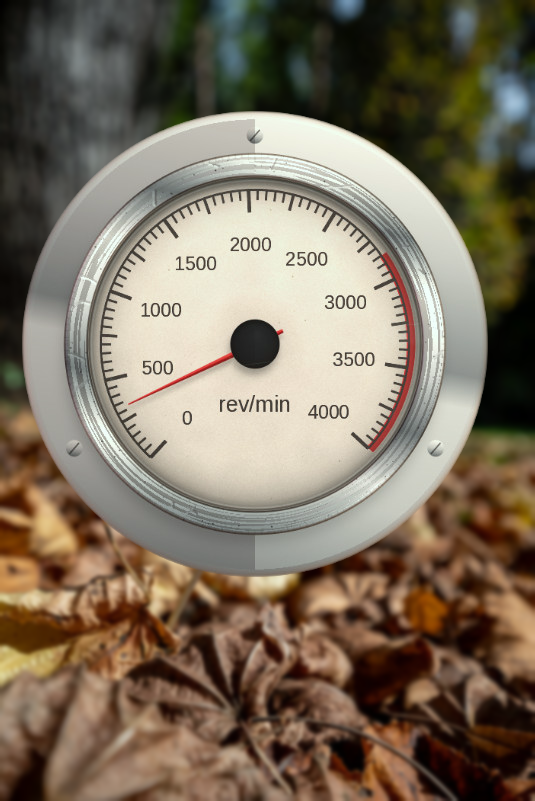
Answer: 325 rpm
